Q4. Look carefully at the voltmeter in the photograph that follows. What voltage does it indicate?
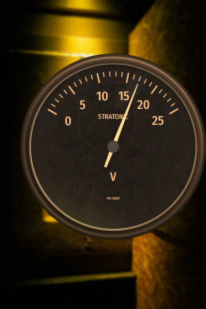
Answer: 17 V
